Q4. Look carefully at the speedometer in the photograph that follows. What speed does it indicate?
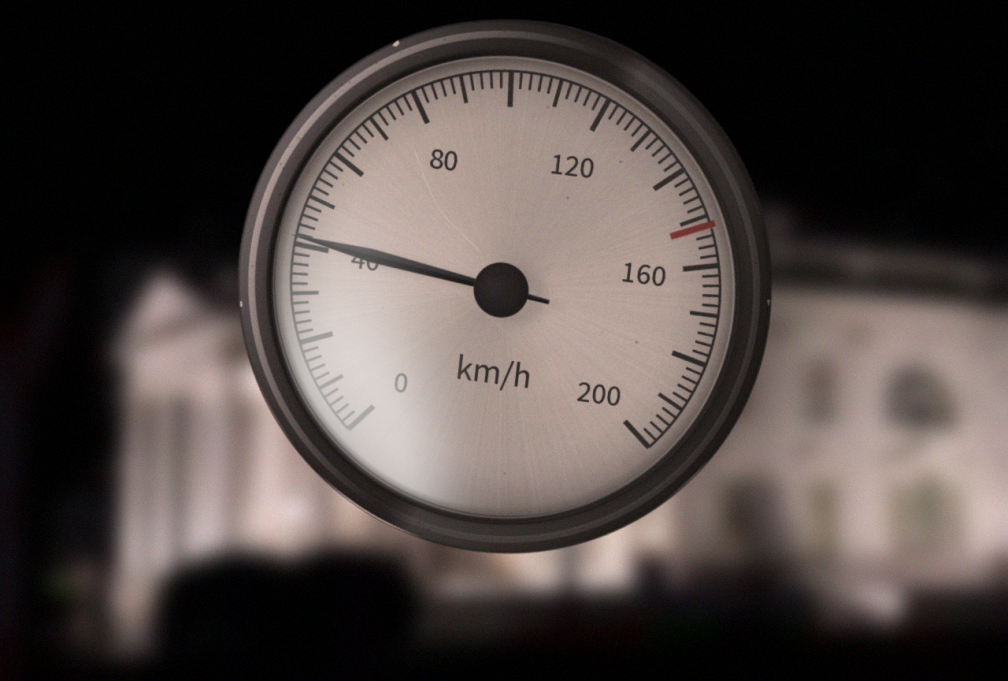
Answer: 42 km/h
